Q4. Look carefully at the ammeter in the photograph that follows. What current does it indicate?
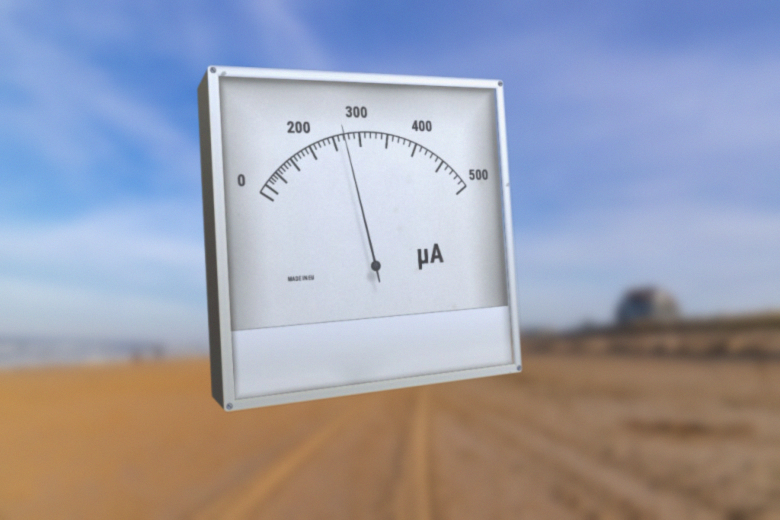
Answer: 270 µA
